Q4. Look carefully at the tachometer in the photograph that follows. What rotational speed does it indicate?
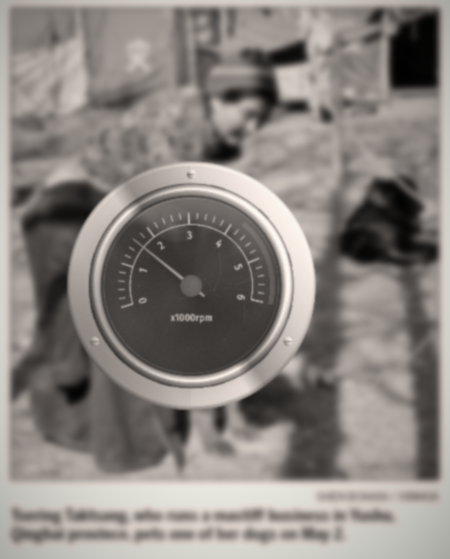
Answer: 1600 rpm
